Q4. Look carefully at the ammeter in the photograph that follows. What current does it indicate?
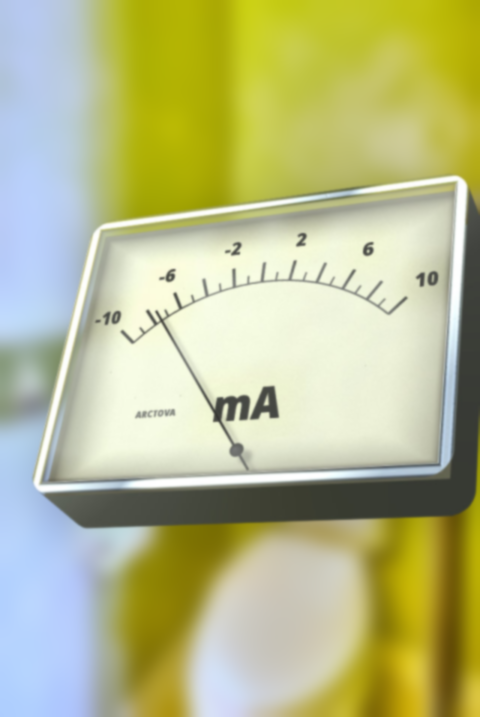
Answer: -7.5 mA
